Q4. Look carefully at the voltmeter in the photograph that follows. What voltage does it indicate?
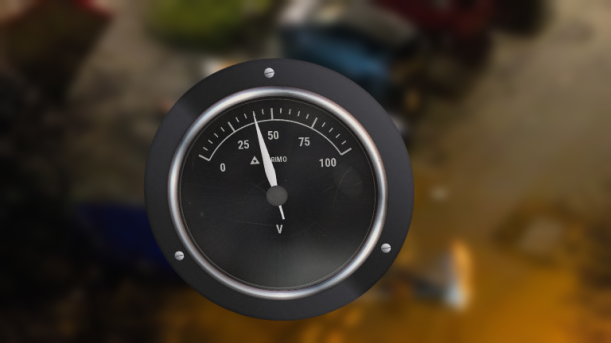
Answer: 40 V
